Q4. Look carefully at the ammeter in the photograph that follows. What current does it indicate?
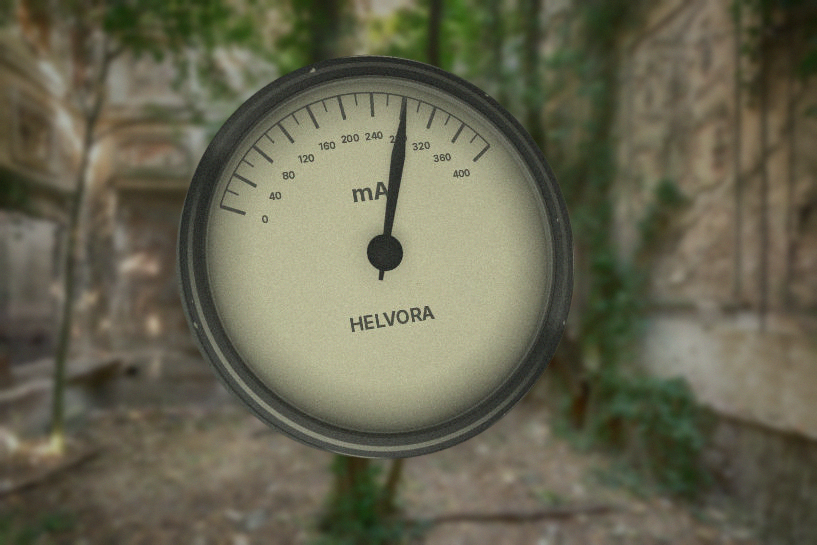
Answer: 280 mA
